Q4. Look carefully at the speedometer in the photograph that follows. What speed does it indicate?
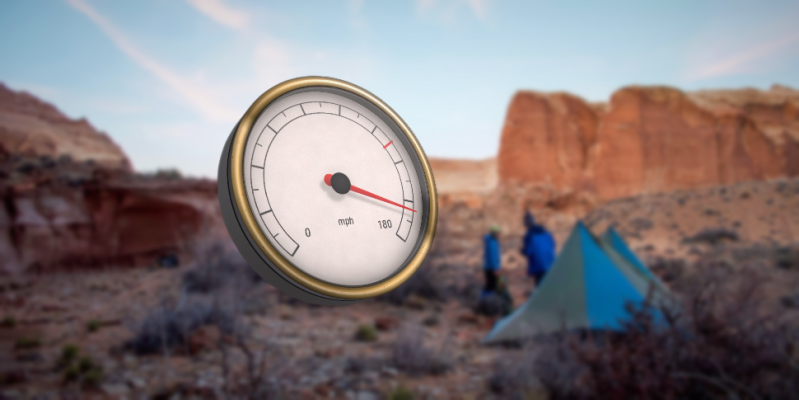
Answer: 165 mph
